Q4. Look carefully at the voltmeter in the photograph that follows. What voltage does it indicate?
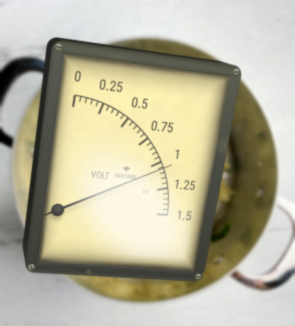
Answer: 1.05 V
